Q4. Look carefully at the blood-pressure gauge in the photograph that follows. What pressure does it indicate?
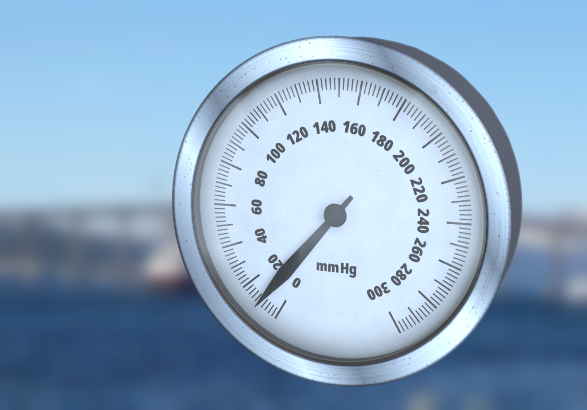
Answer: 10 mmHg
